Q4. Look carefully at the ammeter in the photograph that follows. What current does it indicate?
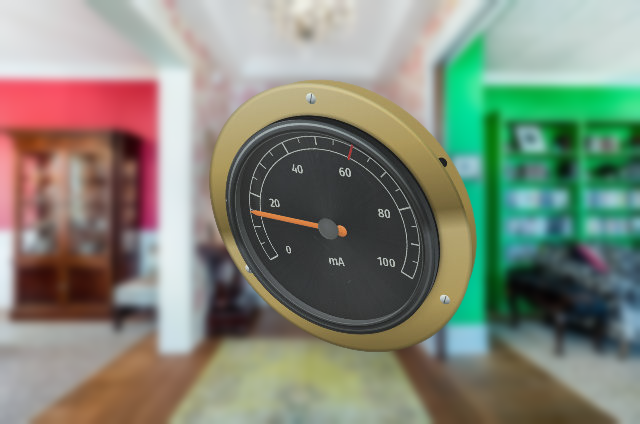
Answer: 15 mA
